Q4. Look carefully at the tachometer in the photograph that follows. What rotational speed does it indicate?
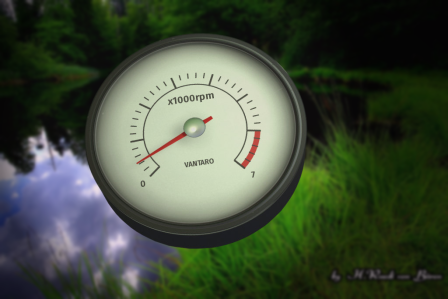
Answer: 400 rpm
